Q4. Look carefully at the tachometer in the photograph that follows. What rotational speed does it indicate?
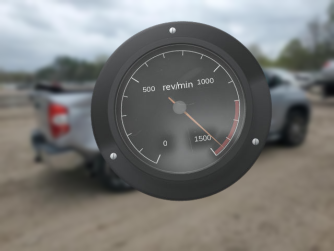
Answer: 1450 rpm
